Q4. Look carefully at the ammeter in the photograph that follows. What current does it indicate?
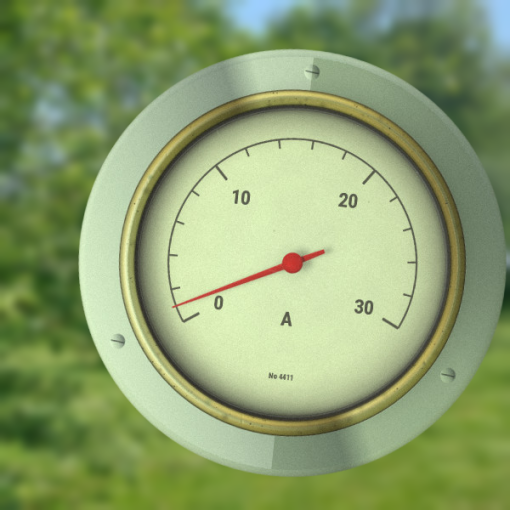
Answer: 1 A
